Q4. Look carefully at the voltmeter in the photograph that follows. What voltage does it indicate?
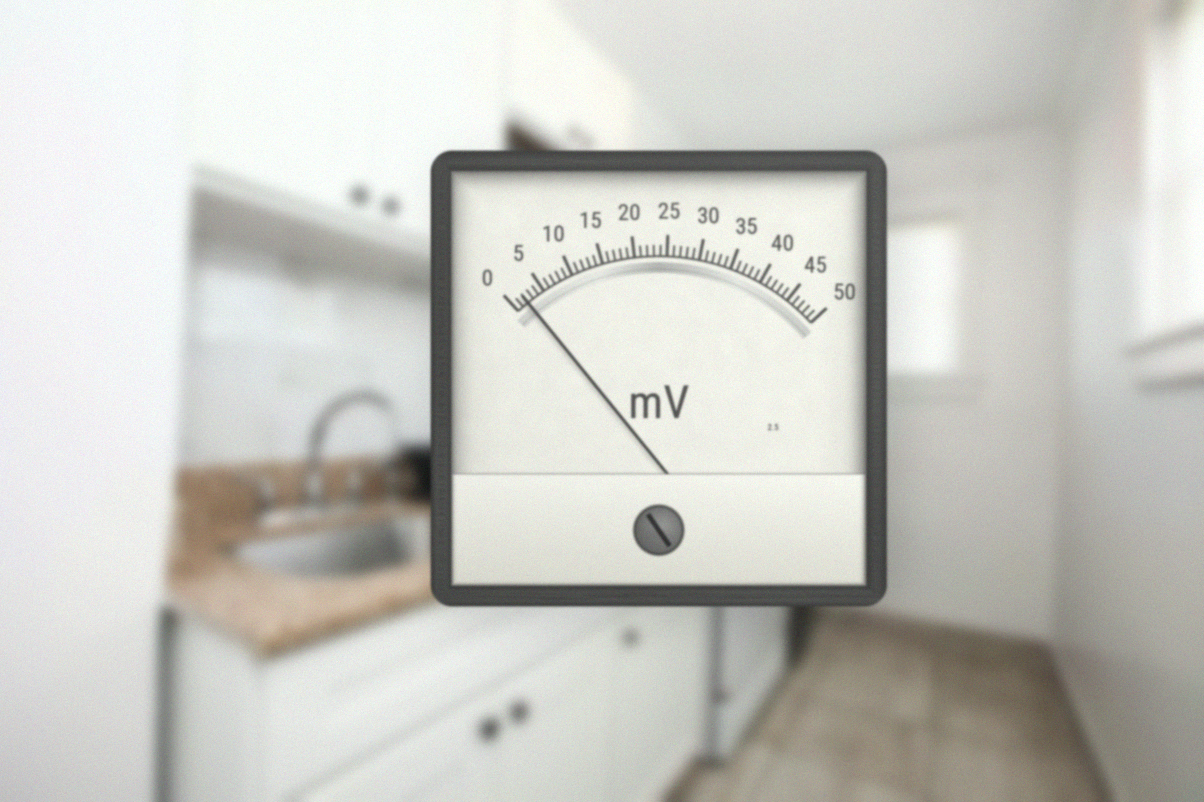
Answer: 2 mV
